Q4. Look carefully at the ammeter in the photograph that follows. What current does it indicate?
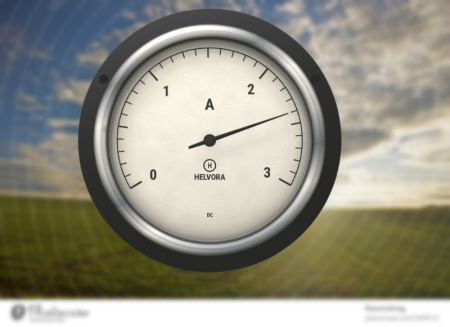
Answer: 2.4 A
